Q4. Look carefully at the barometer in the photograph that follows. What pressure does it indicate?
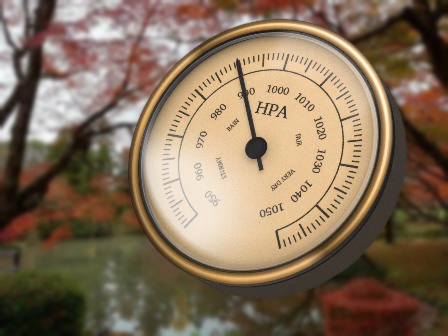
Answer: 990 hPa
